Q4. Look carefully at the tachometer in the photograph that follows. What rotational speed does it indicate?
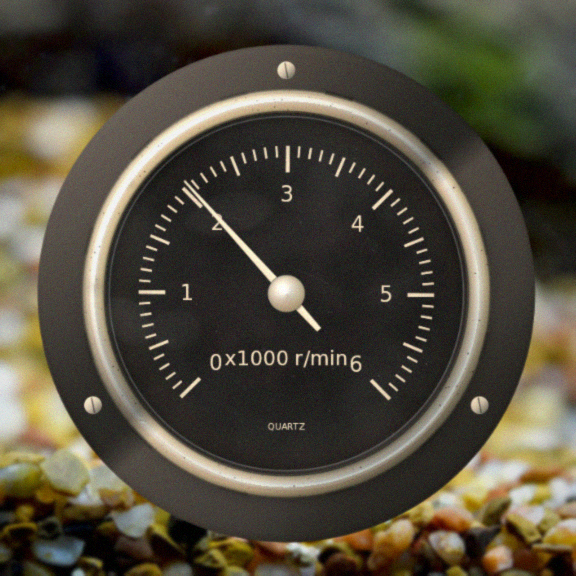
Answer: 2050 rpm
